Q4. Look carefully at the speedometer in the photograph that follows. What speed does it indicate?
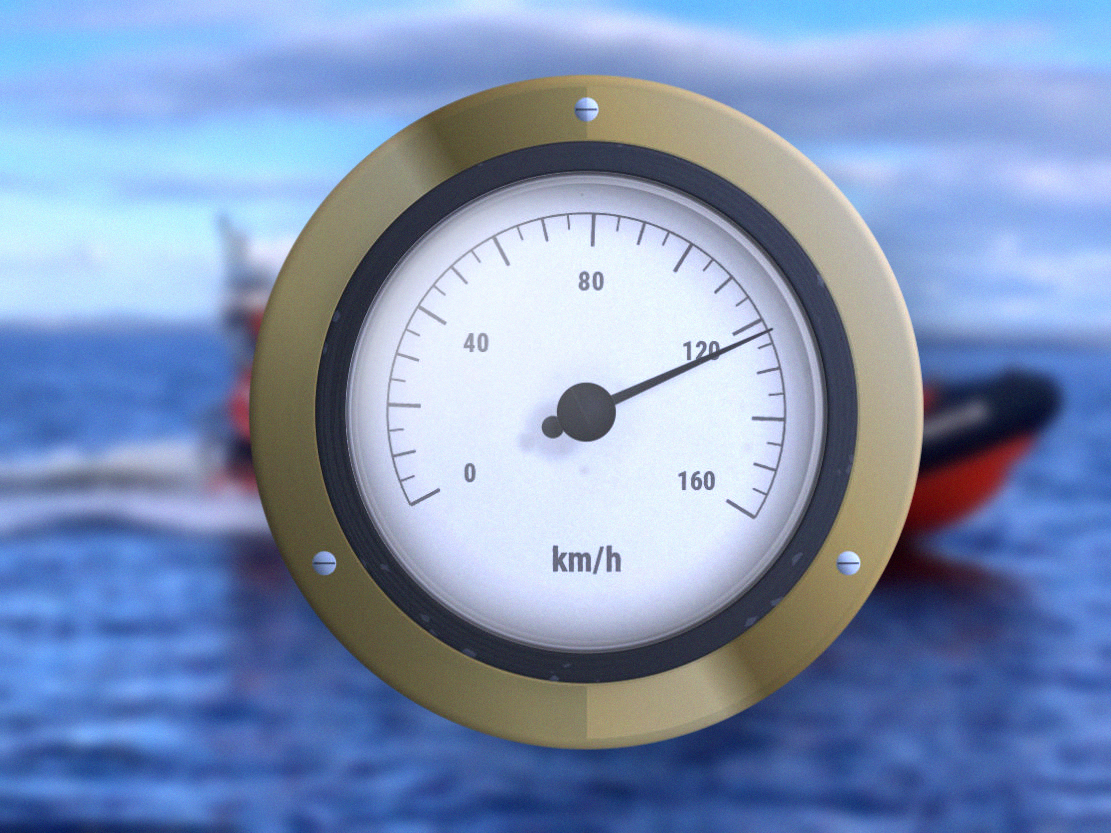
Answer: 122.5 km/h
